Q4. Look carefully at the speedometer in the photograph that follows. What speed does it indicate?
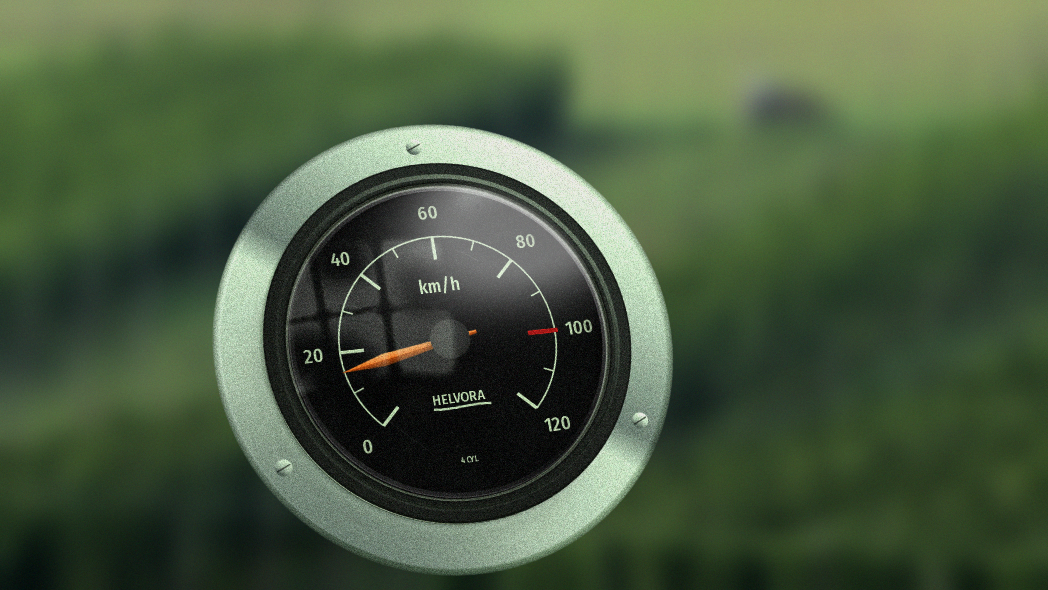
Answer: 15 km/h
